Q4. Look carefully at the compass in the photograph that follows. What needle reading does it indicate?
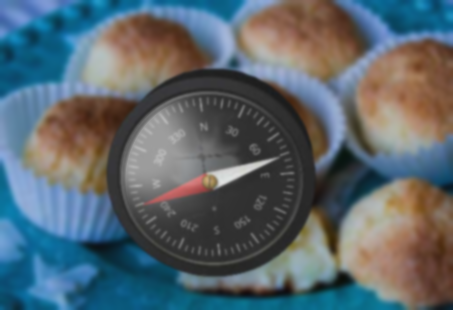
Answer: 255 °
